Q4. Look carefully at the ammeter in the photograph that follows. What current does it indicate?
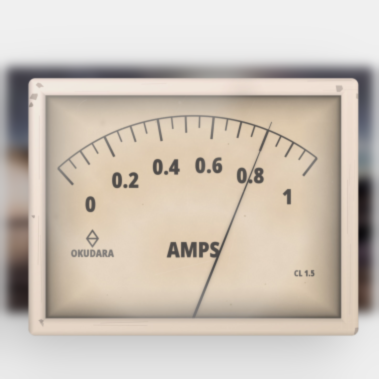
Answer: 0.8 A
